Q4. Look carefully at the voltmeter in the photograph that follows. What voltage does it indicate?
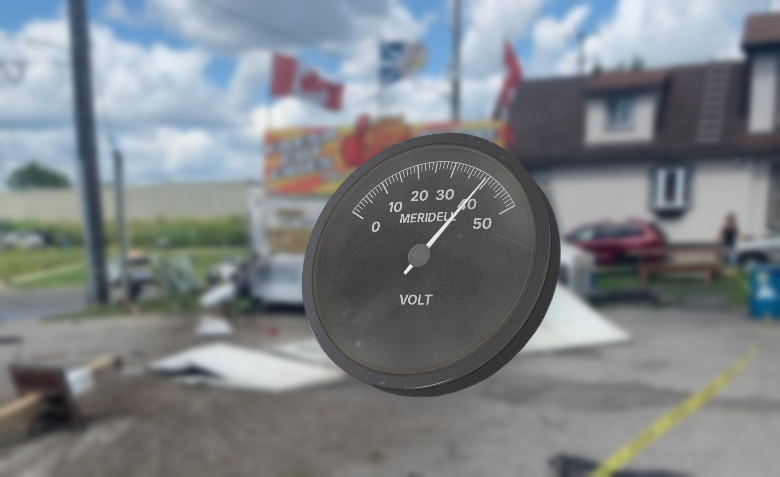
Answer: 40 V
